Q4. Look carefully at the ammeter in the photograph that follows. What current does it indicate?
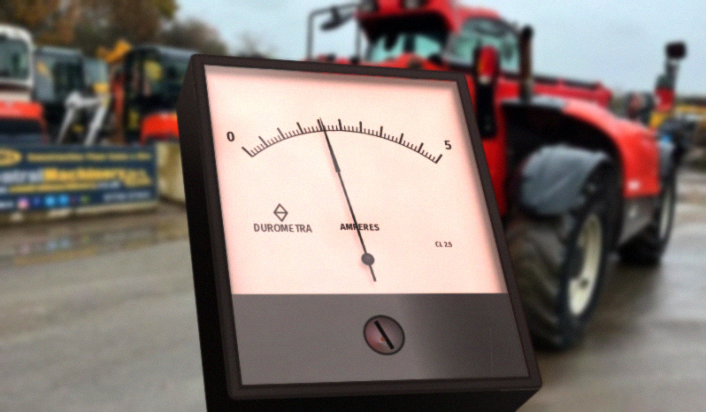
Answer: 2 A
